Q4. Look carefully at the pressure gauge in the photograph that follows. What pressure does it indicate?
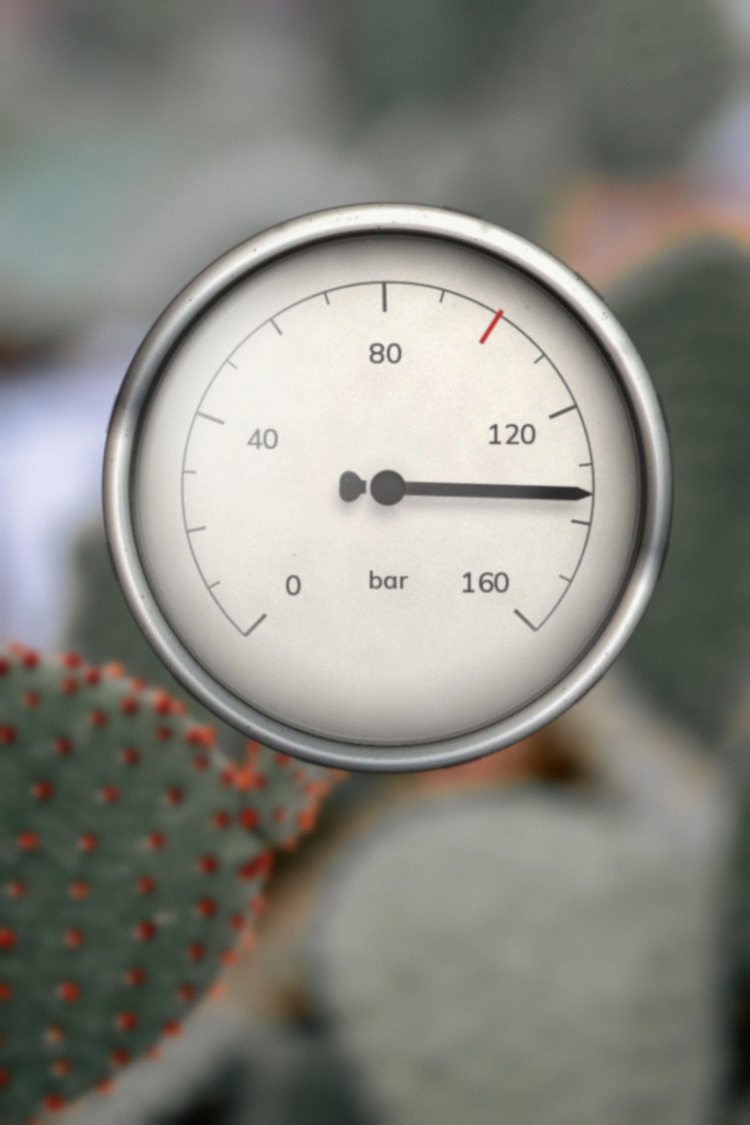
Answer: 135 bar
